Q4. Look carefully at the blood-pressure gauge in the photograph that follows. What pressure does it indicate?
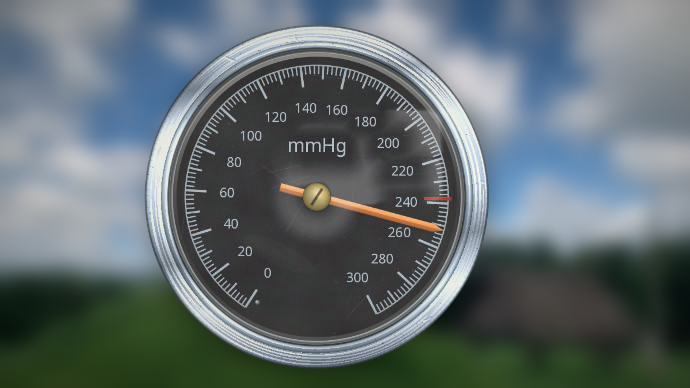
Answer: 252 mmHg
